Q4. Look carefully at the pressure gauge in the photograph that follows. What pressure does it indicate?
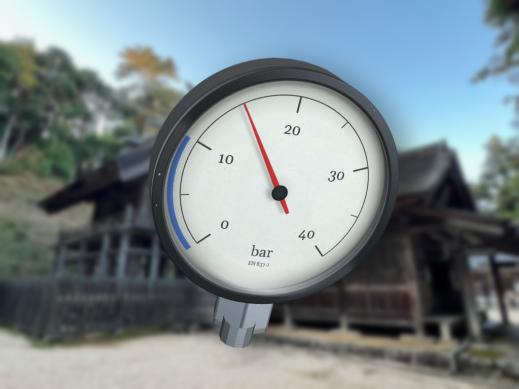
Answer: 15 bar
